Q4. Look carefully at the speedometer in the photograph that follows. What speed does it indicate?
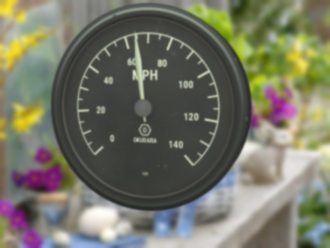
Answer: 65 mph
